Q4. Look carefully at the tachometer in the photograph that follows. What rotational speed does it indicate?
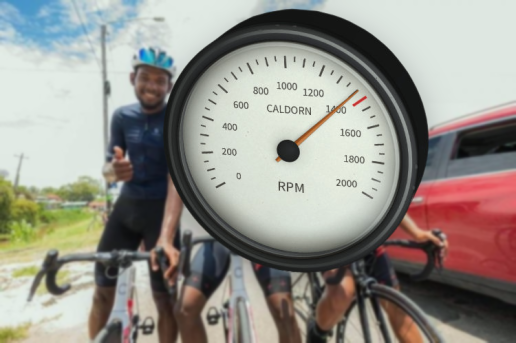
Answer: 1400 rpm
